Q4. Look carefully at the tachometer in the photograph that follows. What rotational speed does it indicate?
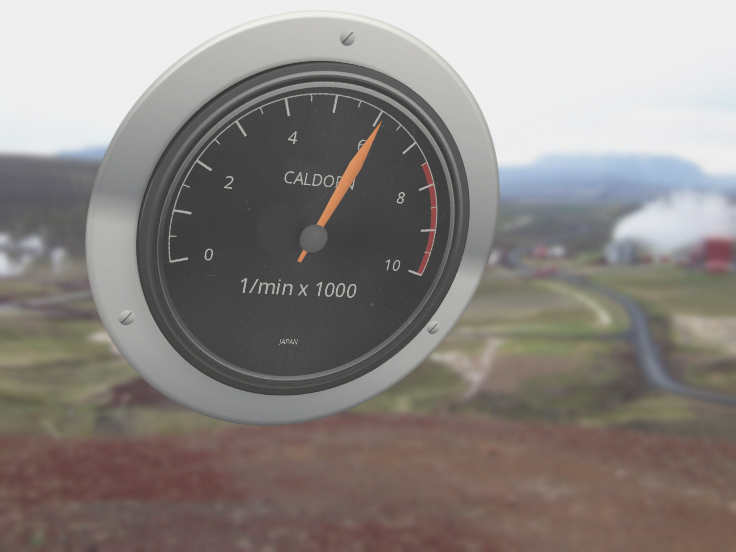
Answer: 6000 rpm
